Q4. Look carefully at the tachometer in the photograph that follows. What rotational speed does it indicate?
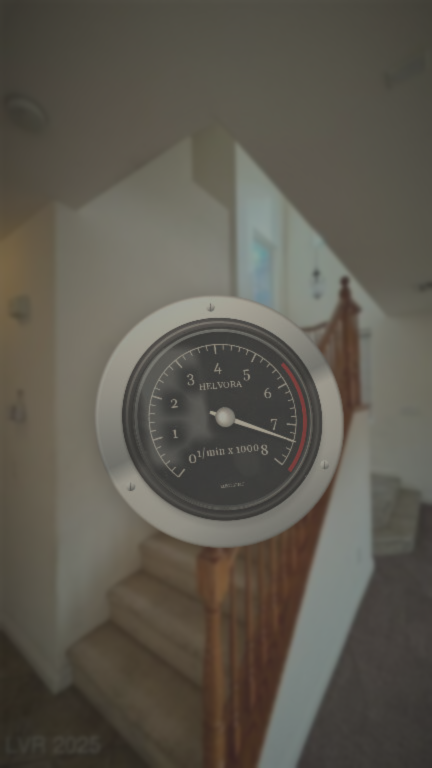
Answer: 7400 rpm
